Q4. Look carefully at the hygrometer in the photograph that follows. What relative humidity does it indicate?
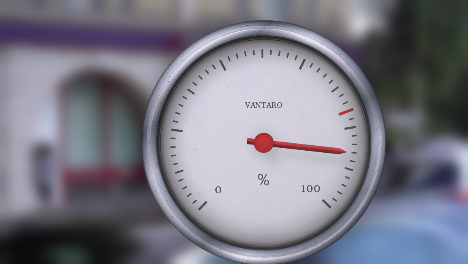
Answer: 86 %
